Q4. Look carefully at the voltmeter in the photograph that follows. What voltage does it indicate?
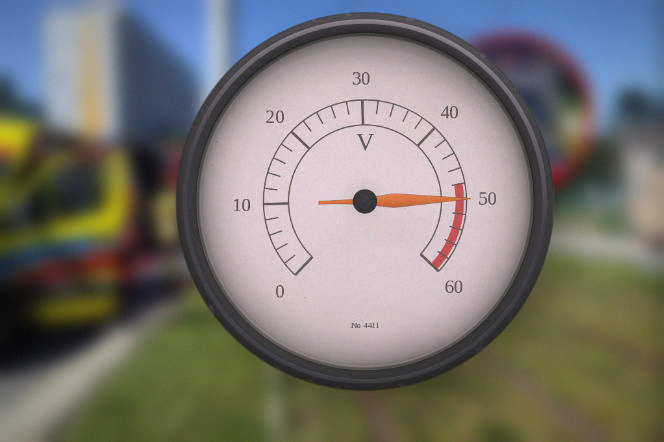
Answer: 50 V
